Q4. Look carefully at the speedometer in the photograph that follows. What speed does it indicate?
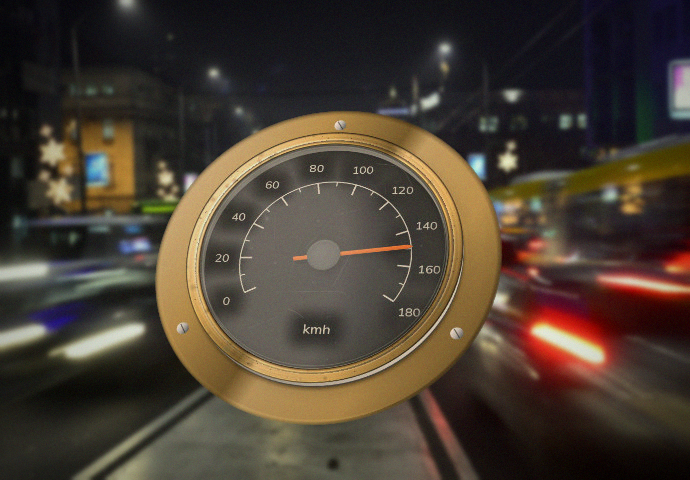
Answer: 150 km/h
